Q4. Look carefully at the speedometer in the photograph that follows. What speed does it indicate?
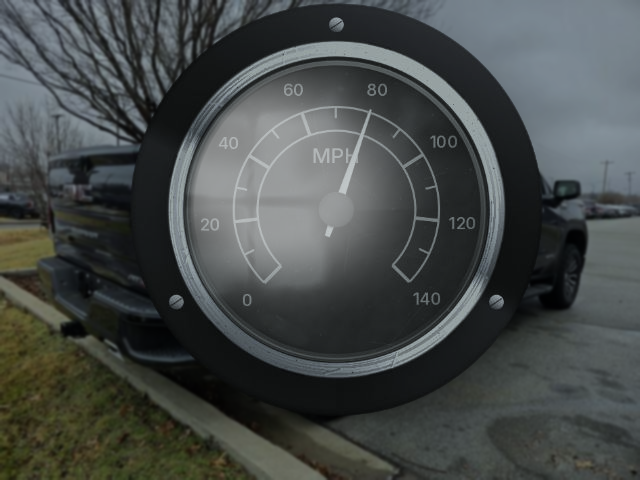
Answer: 80 mph
